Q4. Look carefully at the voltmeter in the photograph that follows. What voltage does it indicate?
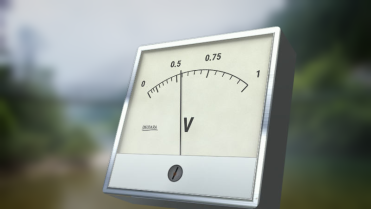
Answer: 0.55 V
